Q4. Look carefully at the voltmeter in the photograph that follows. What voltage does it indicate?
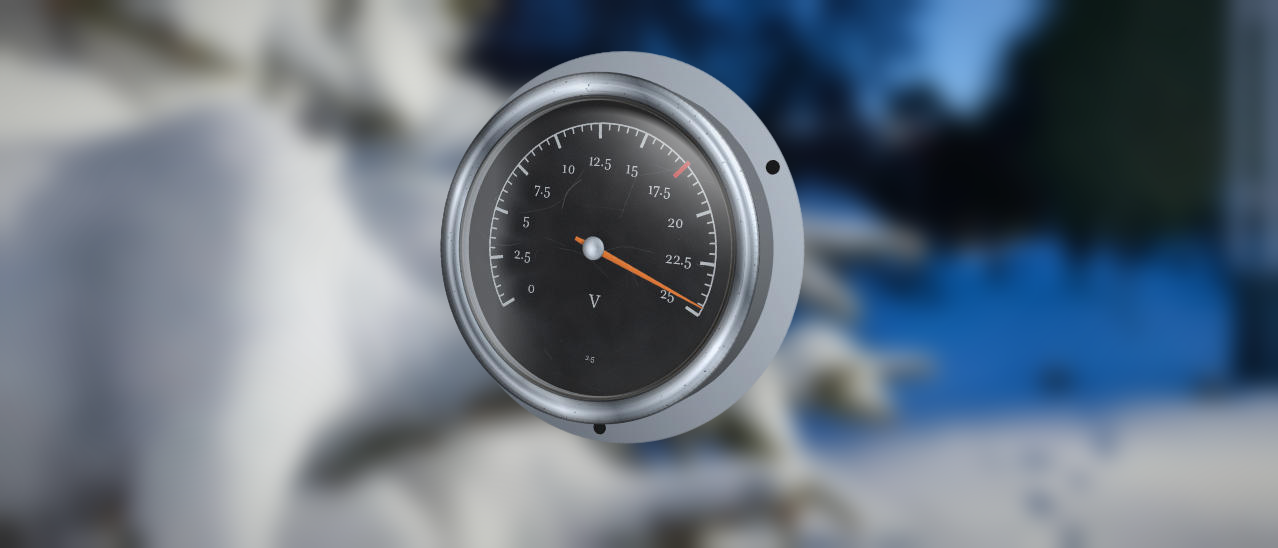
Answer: 24.5 V
